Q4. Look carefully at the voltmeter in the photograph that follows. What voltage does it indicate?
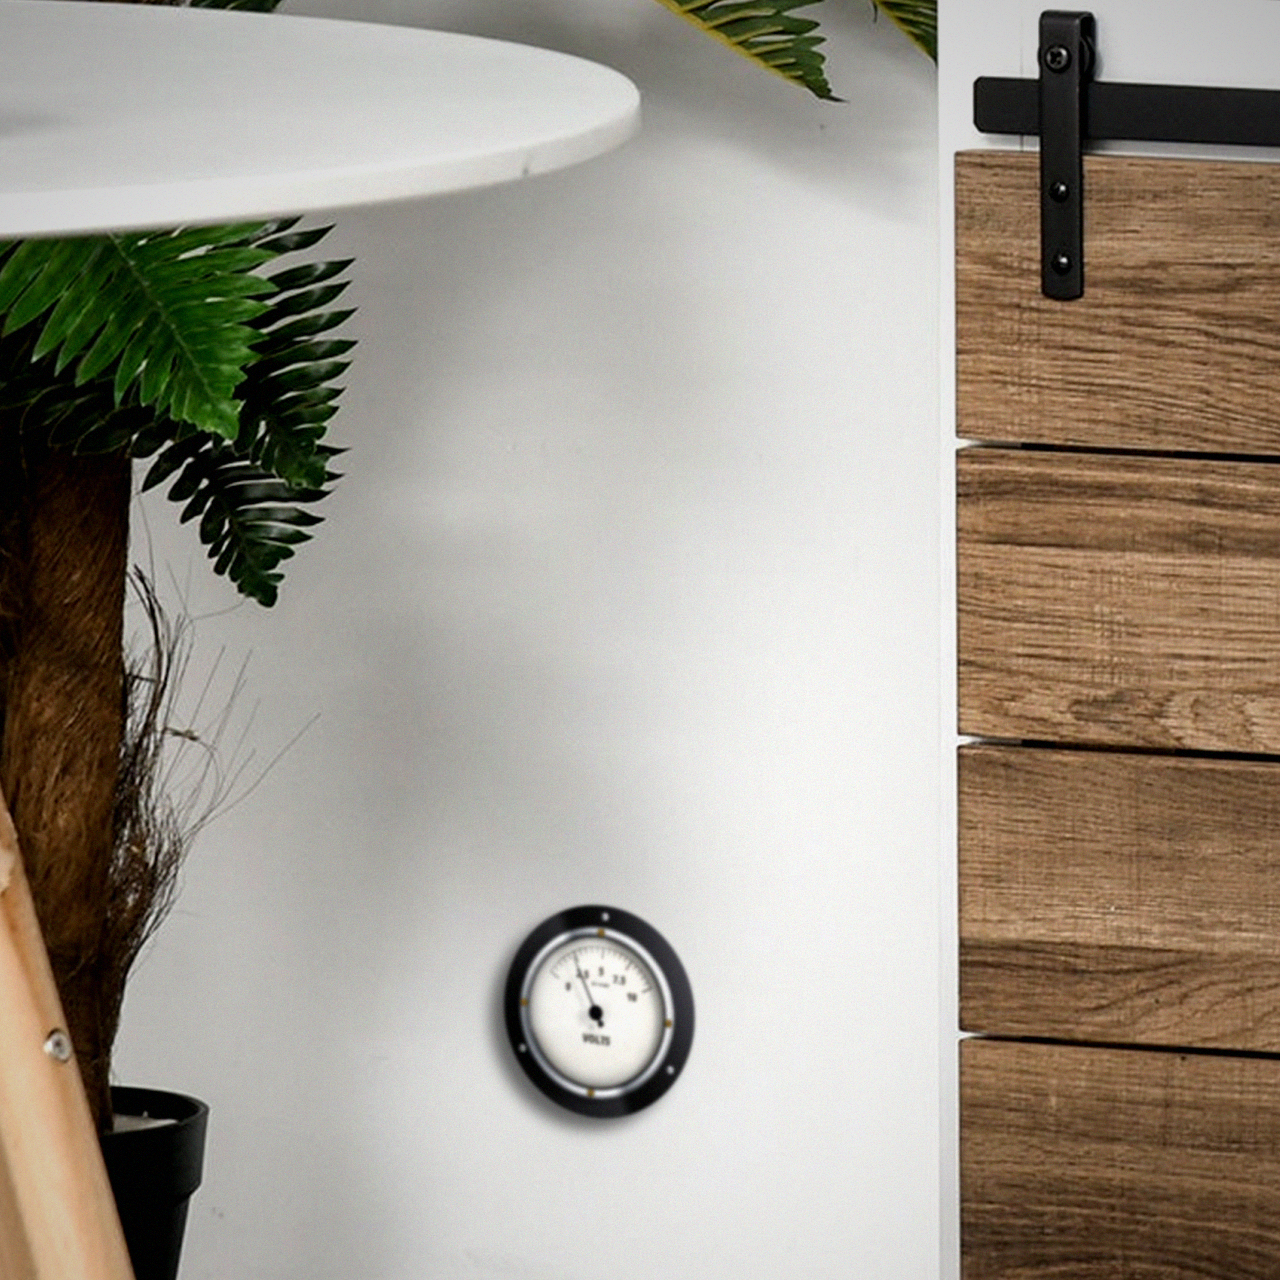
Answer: 2.5 V
